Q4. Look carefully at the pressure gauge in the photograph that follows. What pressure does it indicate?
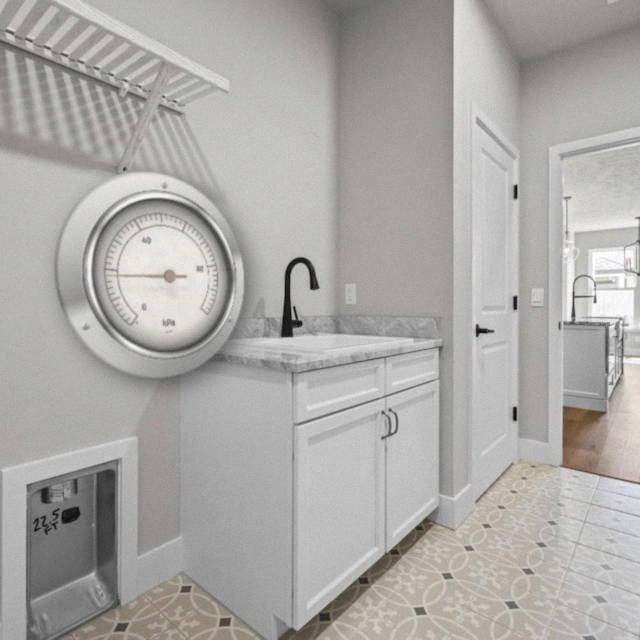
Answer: 18 kPa
